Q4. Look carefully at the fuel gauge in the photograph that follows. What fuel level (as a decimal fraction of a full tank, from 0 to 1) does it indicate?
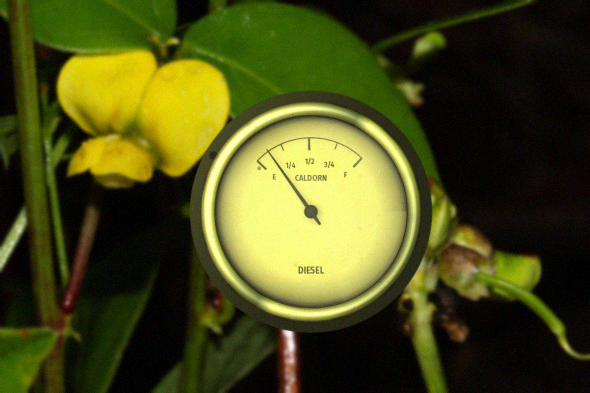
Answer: 0.125
